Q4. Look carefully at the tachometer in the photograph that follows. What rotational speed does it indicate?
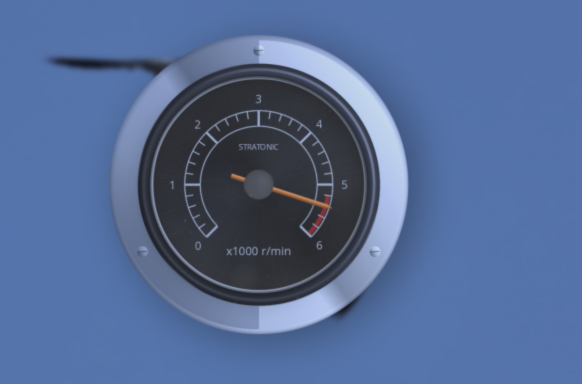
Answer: 5400 rpm
